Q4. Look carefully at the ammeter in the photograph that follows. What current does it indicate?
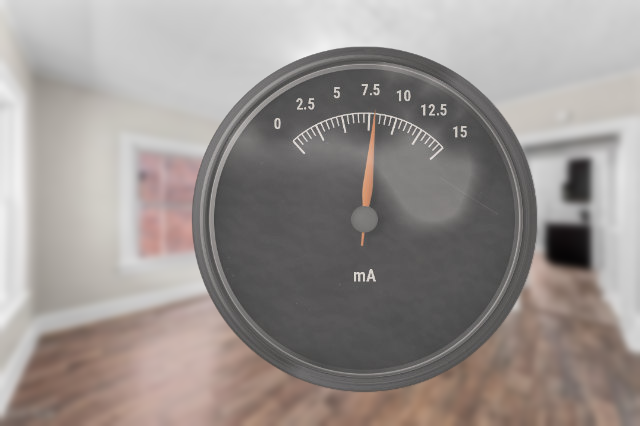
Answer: 8 mA
